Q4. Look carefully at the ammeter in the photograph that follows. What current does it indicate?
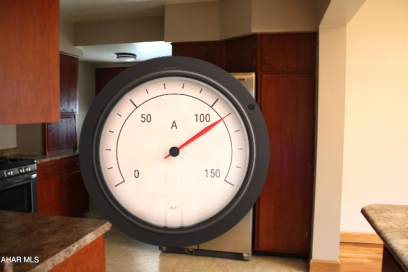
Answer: 110 A
